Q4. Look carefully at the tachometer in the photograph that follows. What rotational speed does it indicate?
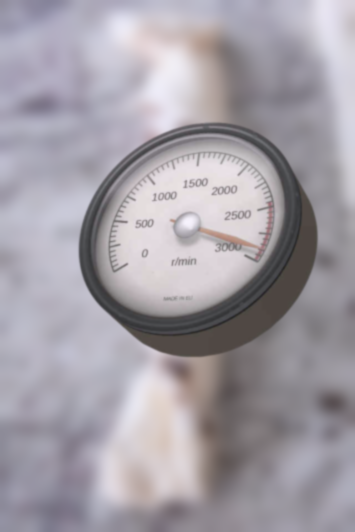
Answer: 2900 rpm
